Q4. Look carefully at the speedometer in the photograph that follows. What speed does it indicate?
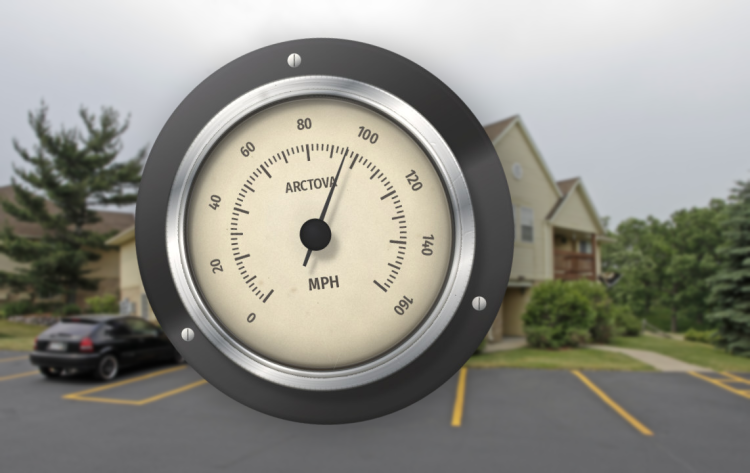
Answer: 96 mph
